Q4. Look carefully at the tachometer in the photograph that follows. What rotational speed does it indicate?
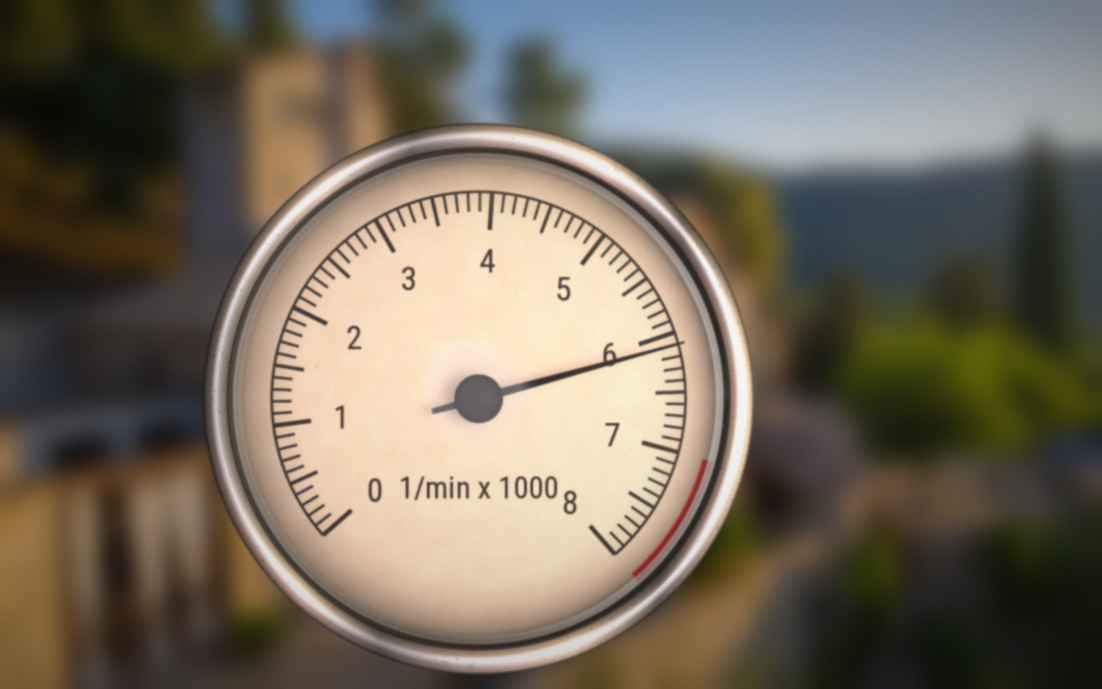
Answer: 6100 rpm
